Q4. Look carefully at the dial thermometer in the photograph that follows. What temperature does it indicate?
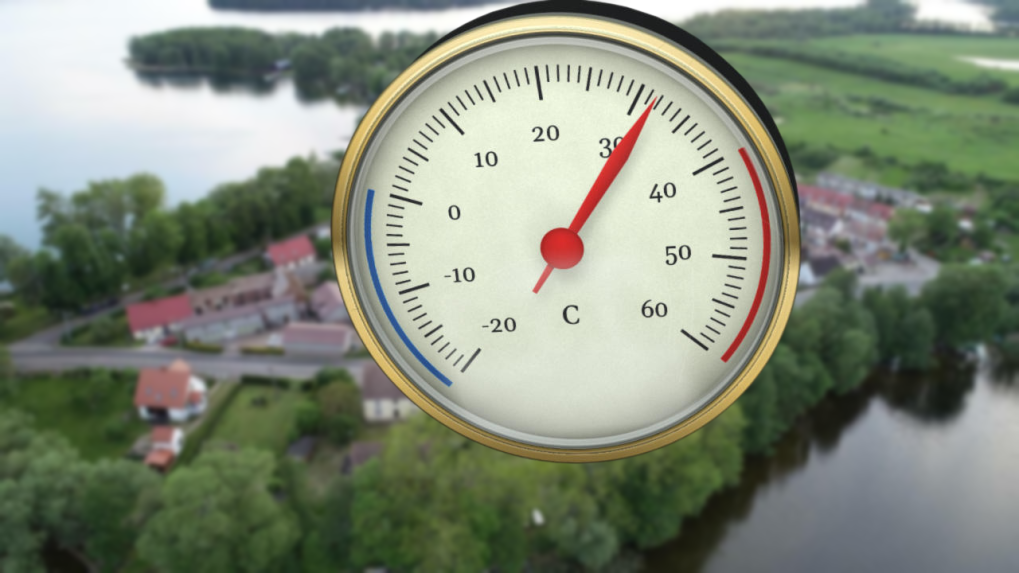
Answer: 31.5 °C
